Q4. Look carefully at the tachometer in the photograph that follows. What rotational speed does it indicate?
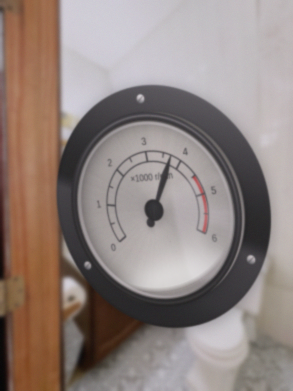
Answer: 3750 rpm
